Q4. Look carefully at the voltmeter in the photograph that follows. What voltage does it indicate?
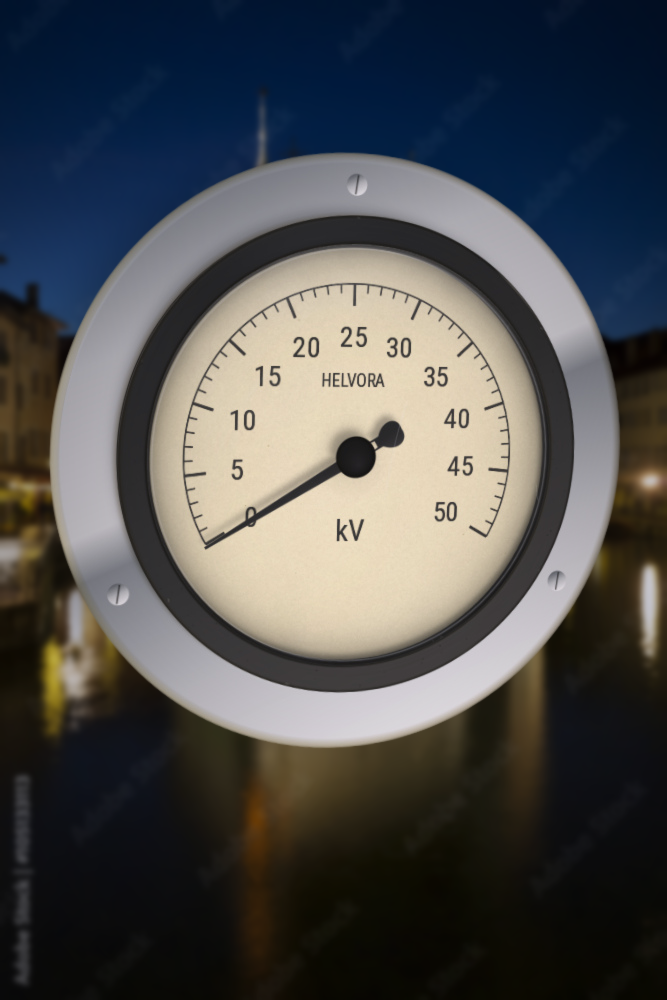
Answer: 0 kV
